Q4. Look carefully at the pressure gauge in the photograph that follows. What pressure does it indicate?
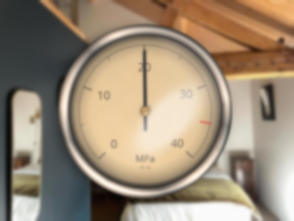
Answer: 20 MPa
